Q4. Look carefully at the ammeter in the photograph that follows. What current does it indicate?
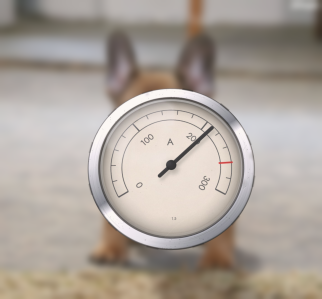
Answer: 210 A
